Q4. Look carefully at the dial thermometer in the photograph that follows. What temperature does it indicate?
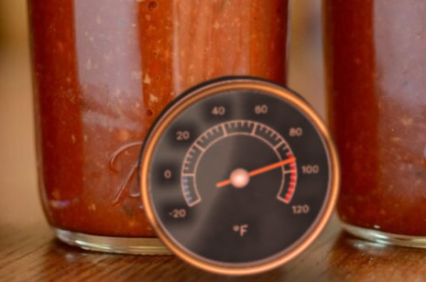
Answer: 92 °F
